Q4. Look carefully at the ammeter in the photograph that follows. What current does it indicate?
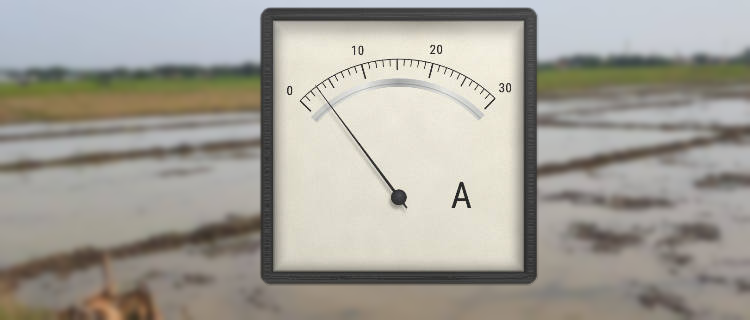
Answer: 3 A
